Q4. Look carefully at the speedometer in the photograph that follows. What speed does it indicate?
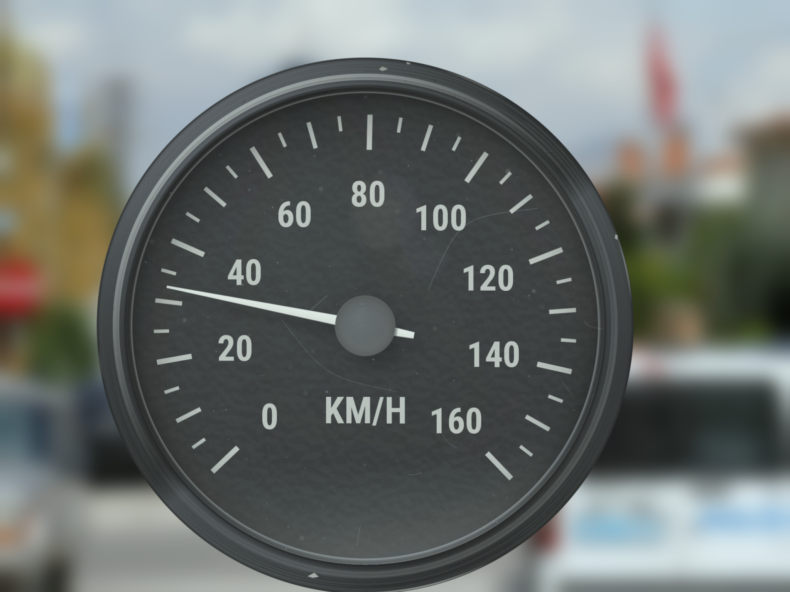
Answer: 32.5 km/h
